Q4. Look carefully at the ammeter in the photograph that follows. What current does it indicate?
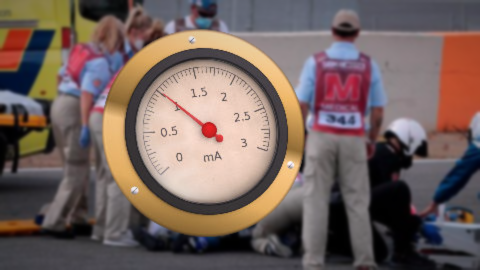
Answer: 1 mA
